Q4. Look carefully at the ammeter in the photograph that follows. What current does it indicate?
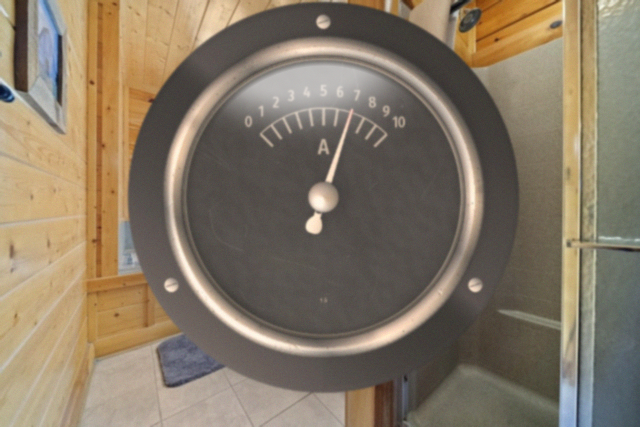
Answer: 7 A
